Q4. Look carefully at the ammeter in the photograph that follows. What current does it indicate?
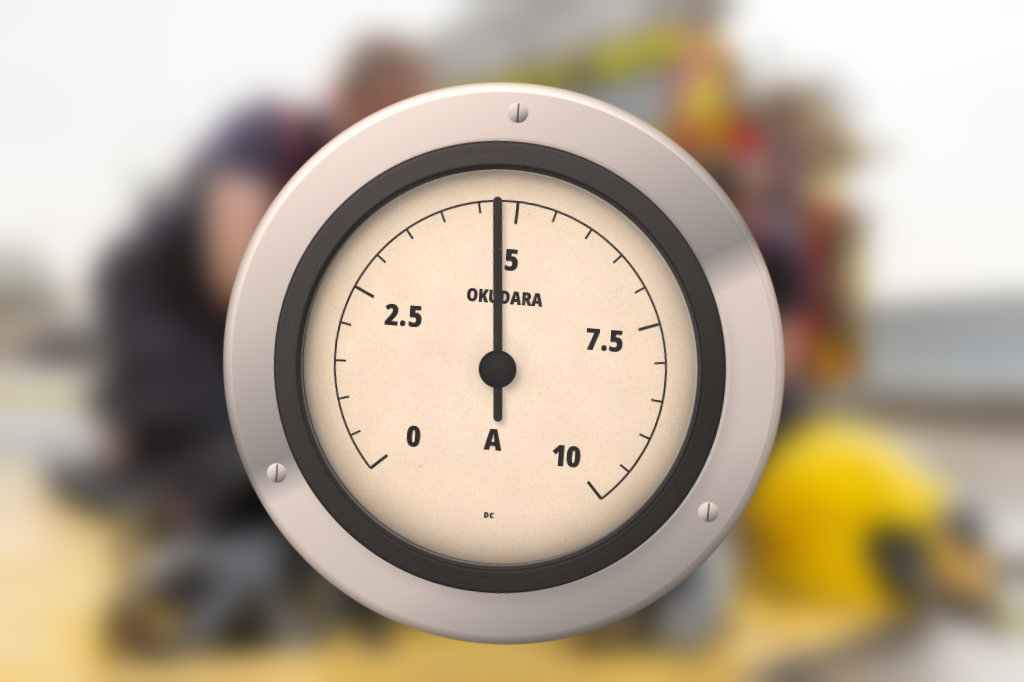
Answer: 4.75 A
